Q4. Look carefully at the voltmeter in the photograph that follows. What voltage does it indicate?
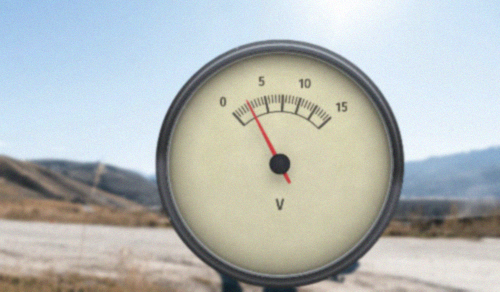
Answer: 2.5 V
